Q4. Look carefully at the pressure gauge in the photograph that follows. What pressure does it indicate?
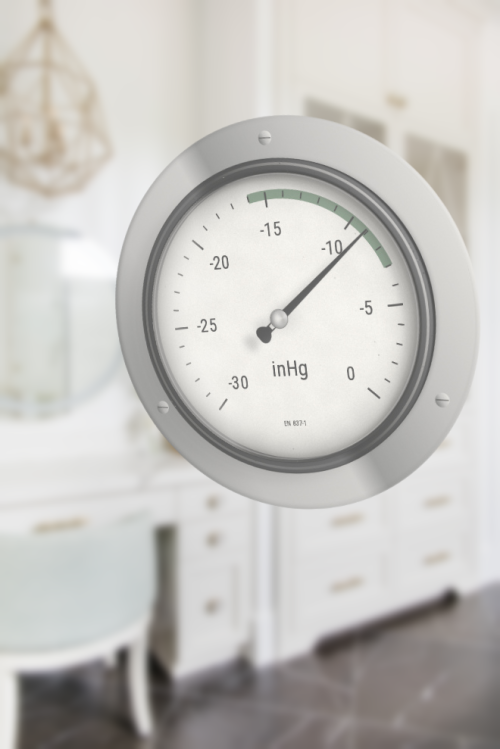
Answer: -9 inHg
